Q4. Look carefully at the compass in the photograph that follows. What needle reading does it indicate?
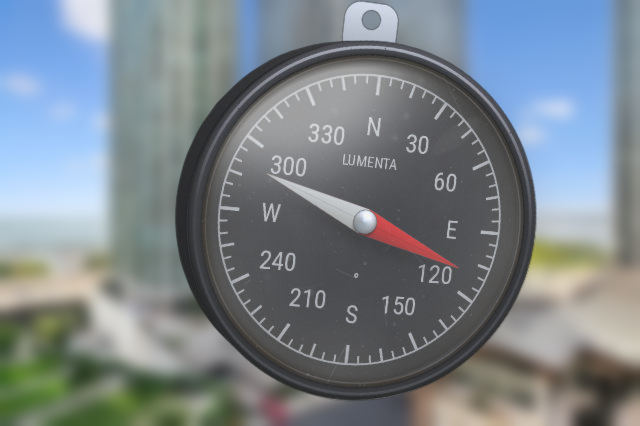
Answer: 110 °
